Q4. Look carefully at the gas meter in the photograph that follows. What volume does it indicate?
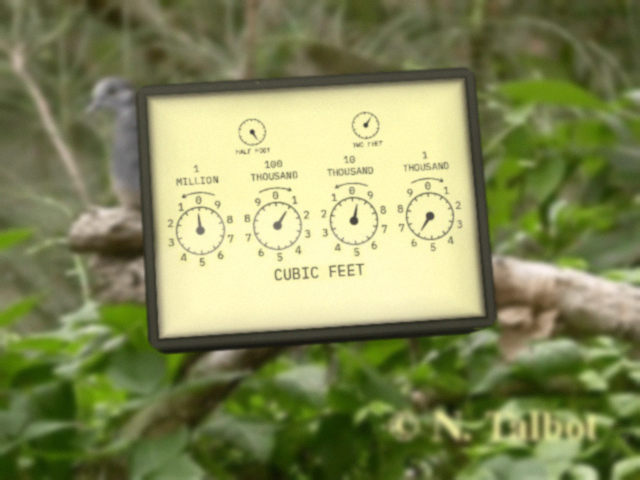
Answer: 9600 ft³
